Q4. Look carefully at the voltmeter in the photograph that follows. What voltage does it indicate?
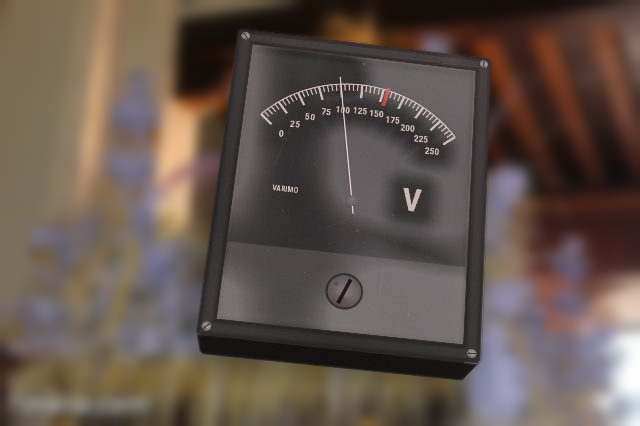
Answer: 100 V
